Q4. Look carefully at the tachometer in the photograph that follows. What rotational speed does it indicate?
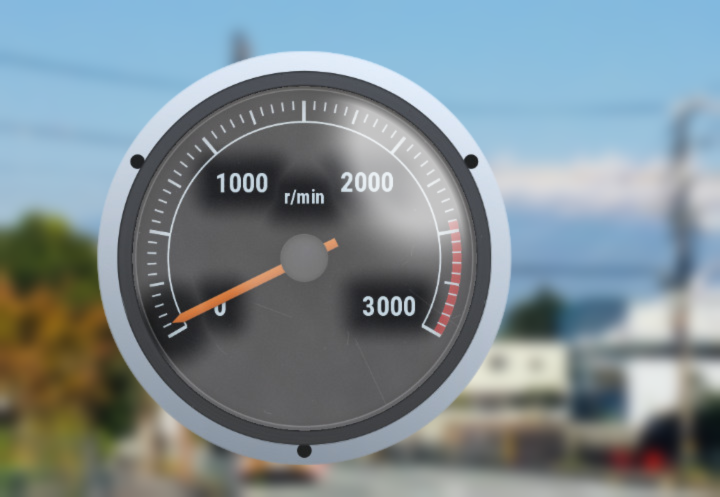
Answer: 50 rpm
